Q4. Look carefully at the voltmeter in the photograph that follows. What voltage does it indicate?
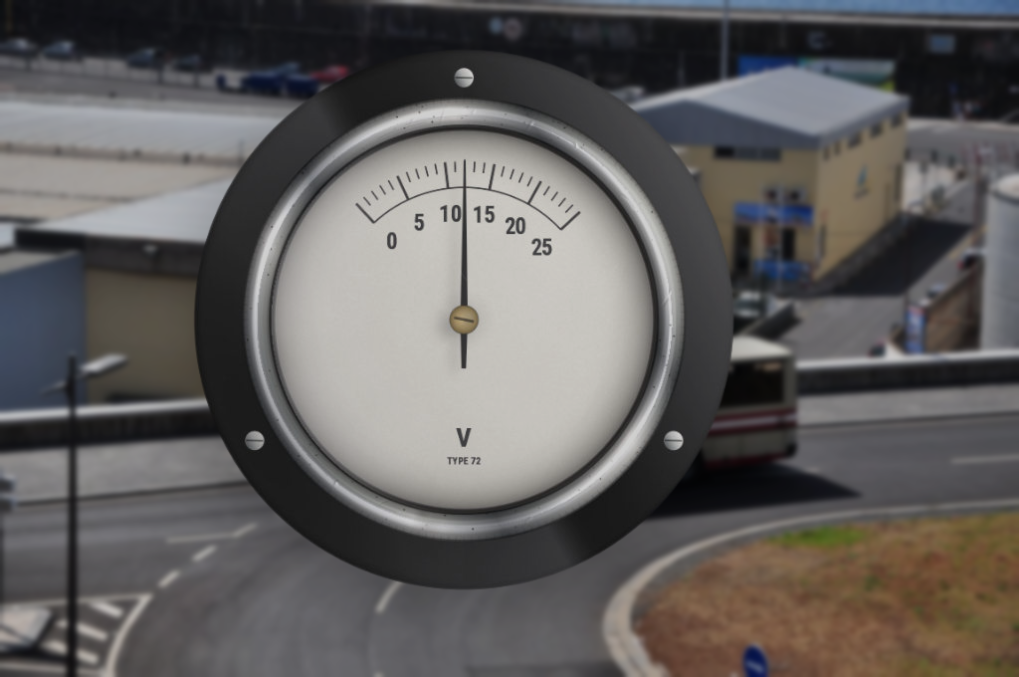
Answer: 12 V
